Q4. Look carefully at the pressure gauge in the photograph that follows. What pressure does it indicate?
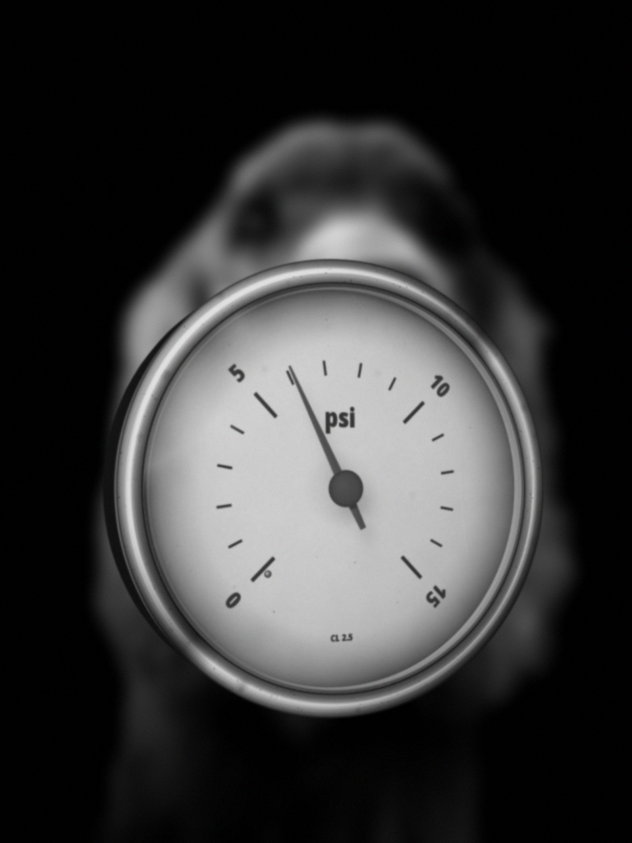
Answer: 6 psi
